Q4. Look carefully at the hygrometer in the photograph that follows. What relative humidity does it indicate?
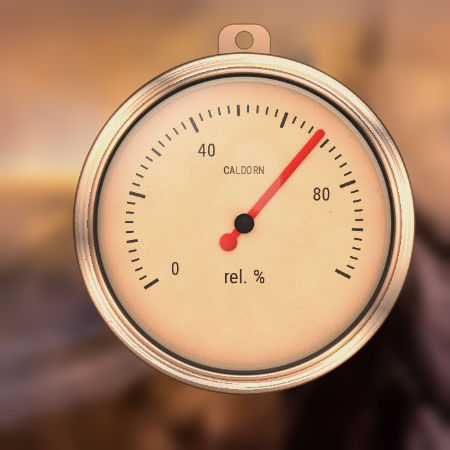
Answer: 68 %
